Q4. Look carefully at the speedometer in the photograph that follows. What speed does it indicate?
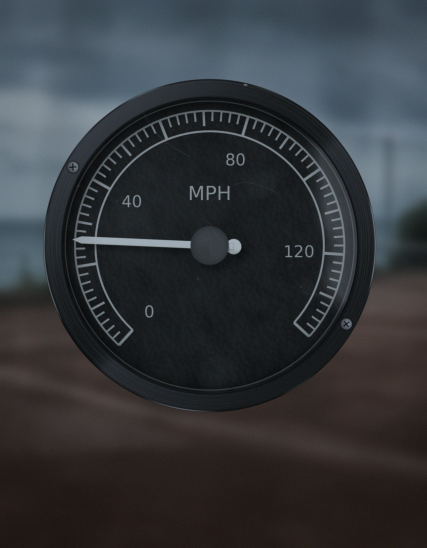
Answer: 26 mph
